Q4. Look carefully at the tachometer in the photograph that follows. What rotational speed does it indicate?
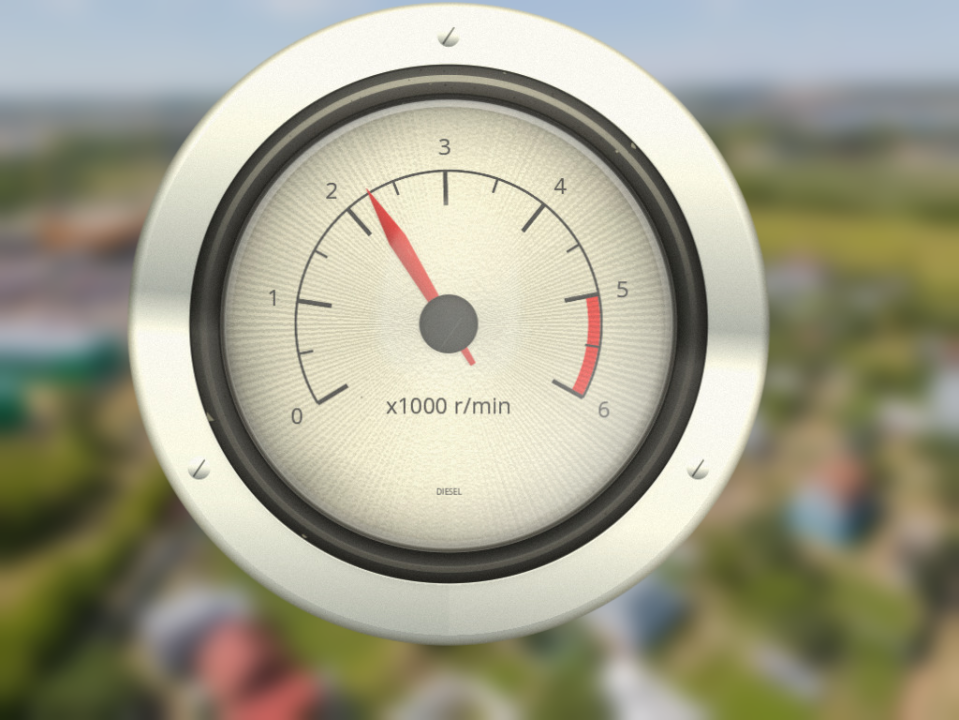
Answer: 2250 rpm
